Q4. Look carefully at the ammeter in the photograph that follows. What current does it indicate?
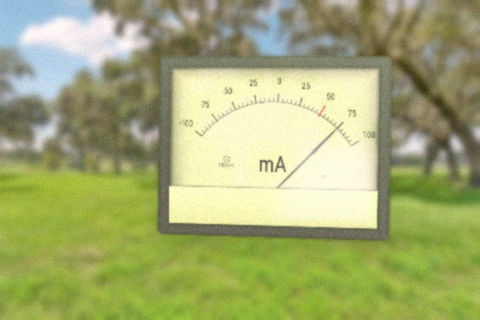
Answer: 75 mA
